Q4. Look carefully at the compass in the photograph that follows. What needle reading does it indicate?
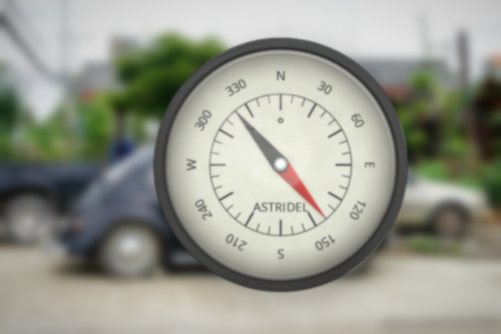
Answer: 140 °
